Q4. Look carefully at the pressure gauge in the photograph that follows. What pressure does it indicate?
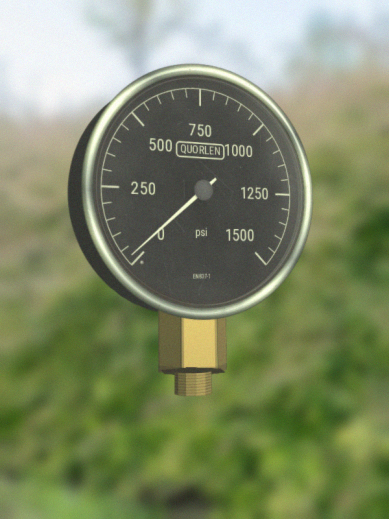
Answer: 25 psi
